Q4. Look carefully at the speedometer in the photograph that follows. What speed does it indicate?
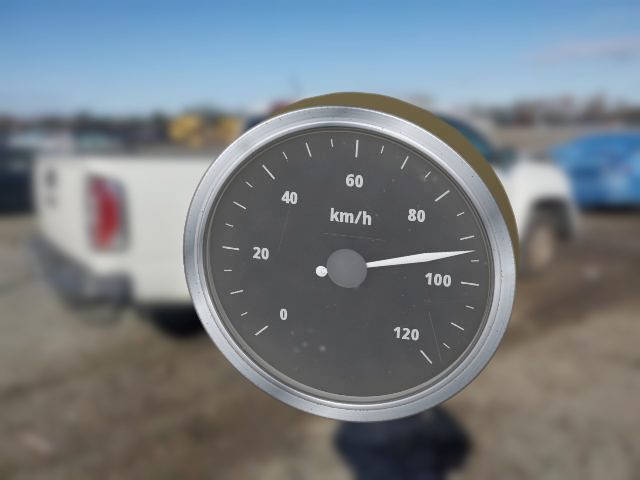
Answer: 92.5 km/h
